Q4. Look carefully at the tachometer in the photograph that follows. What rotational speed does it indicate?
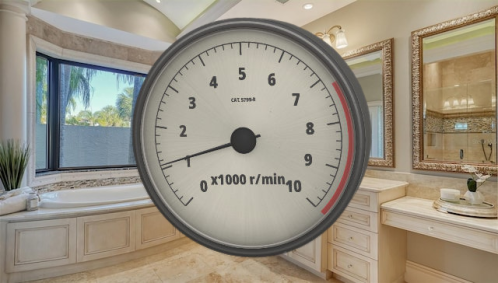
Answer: 1100 rpm
